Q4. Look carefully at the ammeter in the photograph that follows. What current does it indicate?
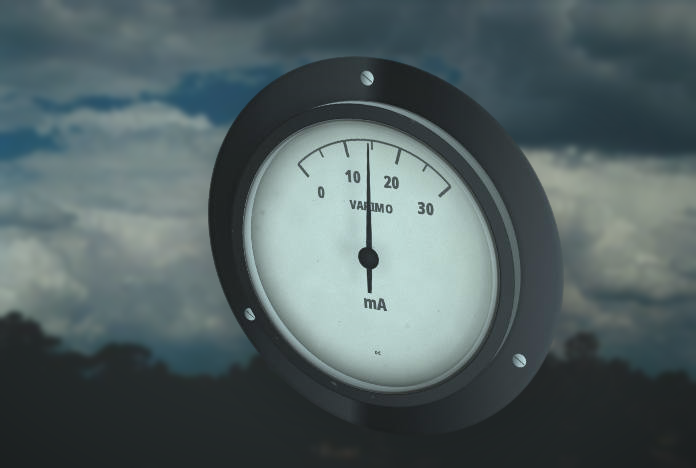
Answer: 15 mA
